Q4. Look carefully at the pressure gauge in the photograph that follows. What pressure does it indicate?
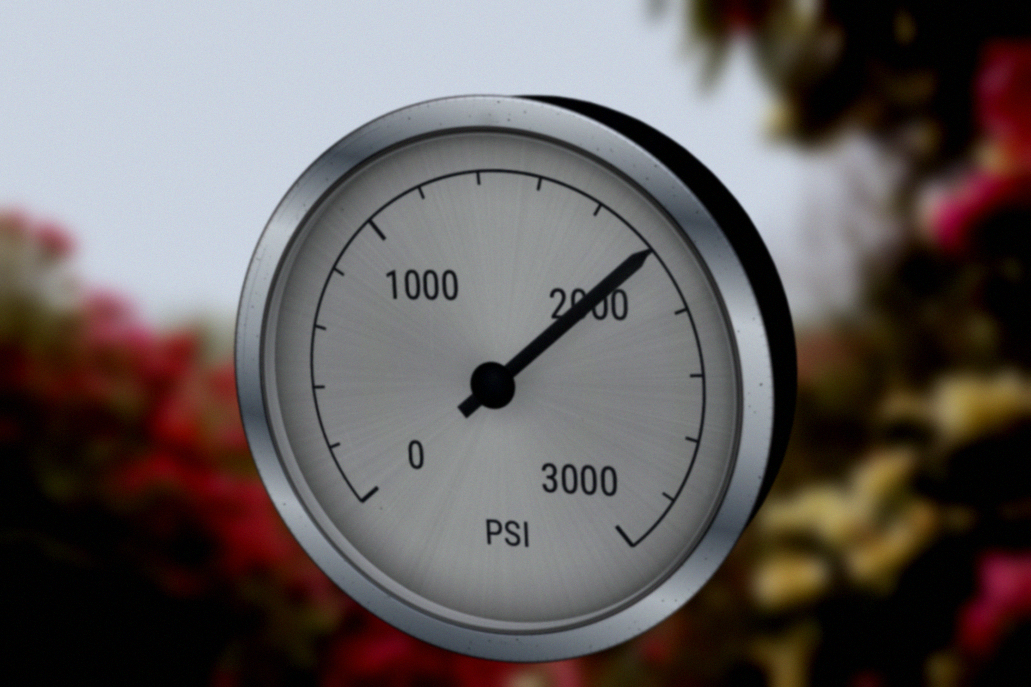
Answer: 2000 psi
